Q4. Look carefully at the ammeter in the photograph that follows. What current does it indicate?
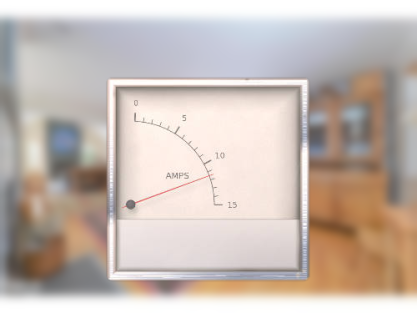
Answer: 11.5 A
